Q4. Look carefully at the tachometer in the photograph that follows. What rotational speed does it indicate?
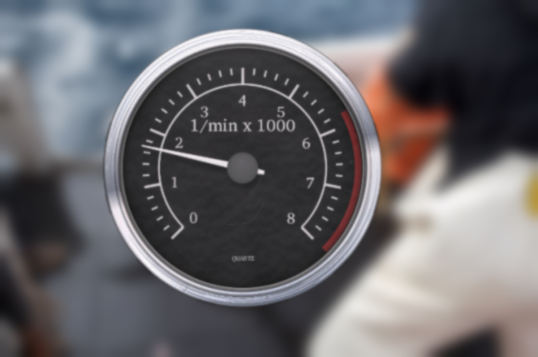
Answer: 1700 rpm
